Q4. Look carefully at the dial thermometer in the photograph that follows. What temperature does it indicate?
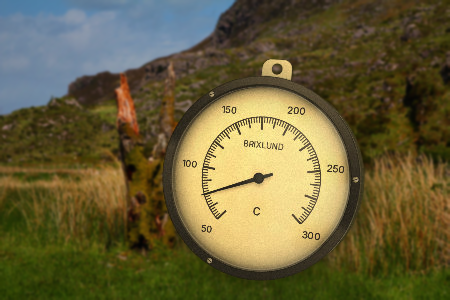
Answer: 75 °C
